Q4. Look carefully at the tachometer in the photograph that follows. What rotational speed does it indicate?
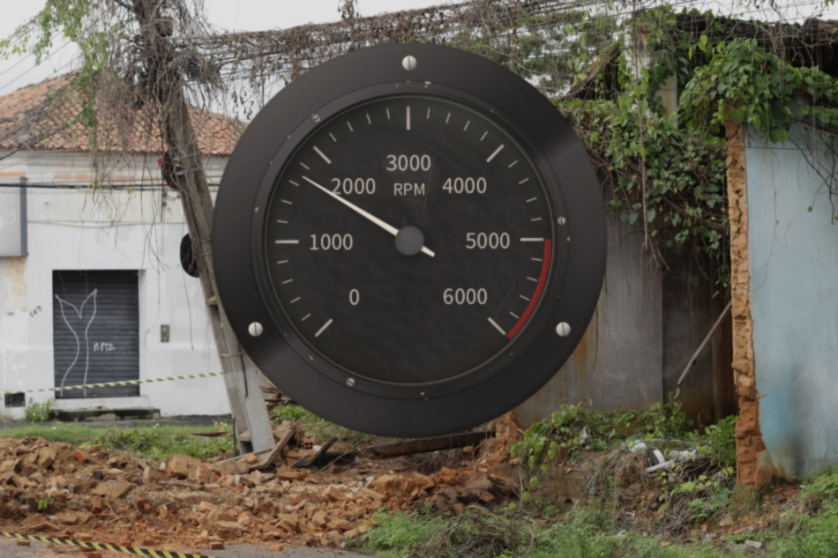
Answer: 1700 rpm
